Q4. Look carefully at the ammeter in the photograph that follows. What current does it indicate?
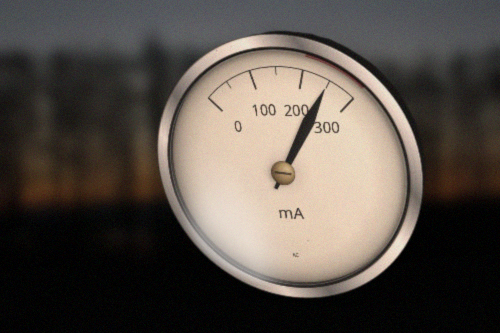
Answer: 250 mA
